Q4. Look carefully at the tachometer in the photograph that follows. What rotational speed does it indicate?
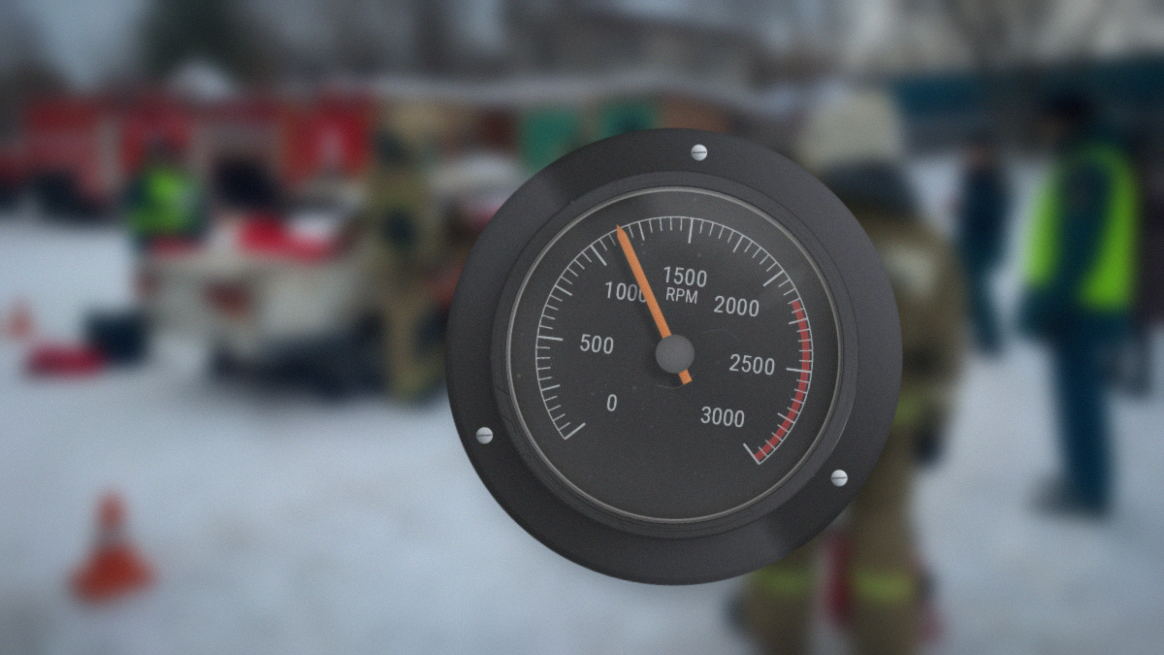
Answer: 1150 rpm
